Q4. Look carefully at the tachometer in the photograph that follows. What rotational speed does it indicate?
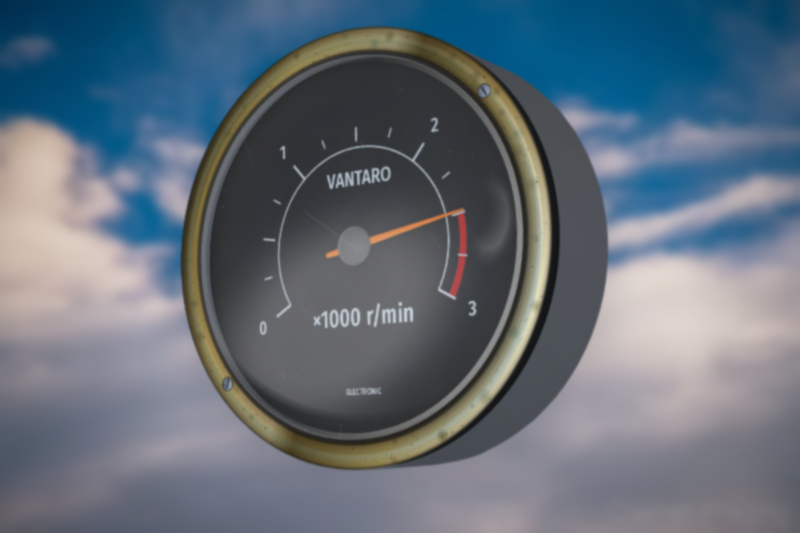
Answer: 2500 rpm
